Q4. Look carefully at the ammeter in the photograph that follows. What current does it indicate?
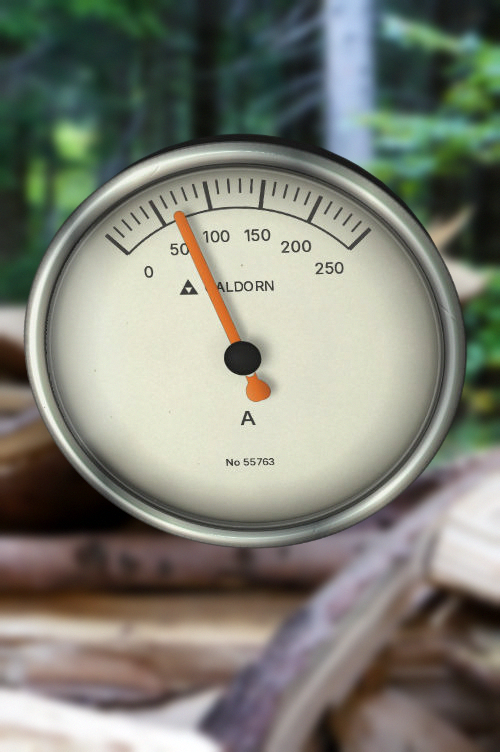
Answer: 70 A
